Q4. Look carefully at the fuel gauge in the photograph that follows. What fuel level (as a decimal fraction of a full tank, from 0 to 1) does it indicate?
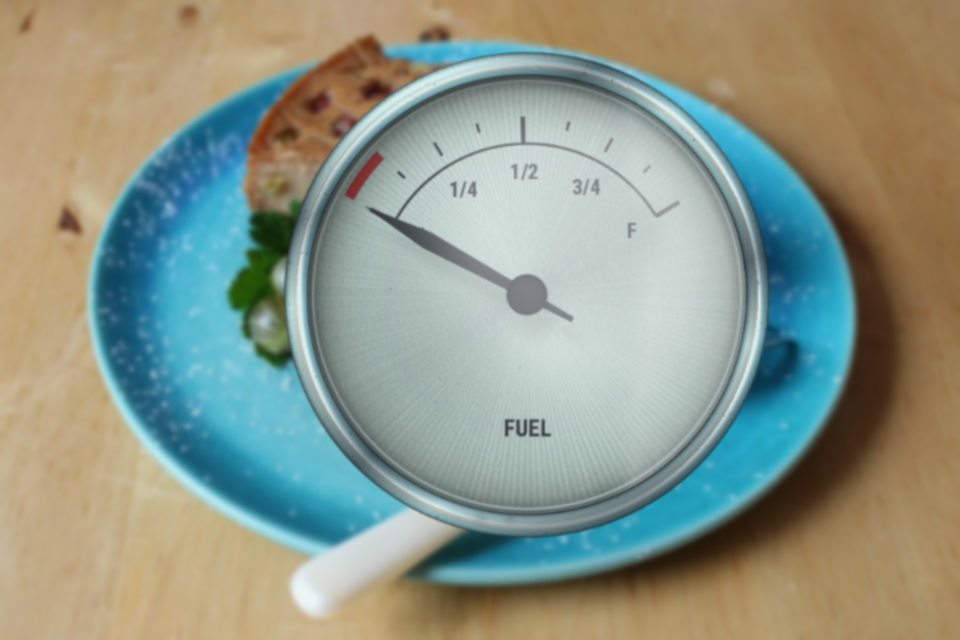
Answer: 0
